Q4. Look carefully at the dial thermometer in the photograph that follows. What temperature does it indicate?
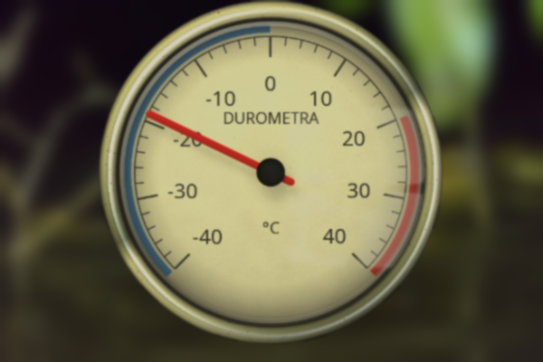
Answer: -19 °C
